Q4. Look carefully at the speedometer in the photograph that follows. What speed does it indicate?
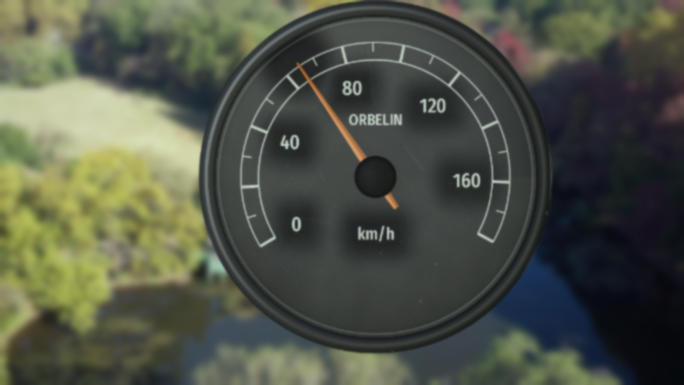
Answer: 65 km/h
